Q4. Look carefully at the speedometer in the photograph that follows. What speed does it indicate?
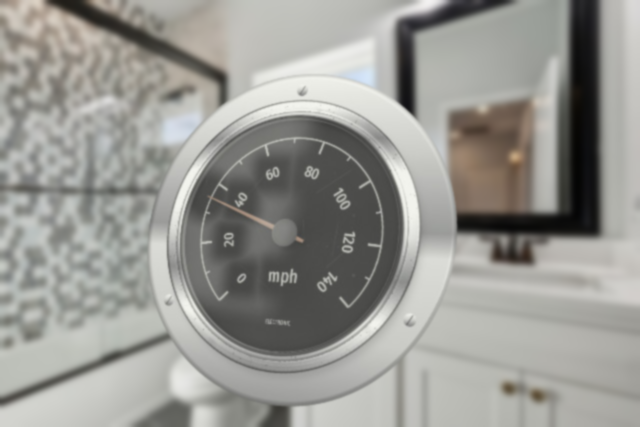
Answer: 35 mph
